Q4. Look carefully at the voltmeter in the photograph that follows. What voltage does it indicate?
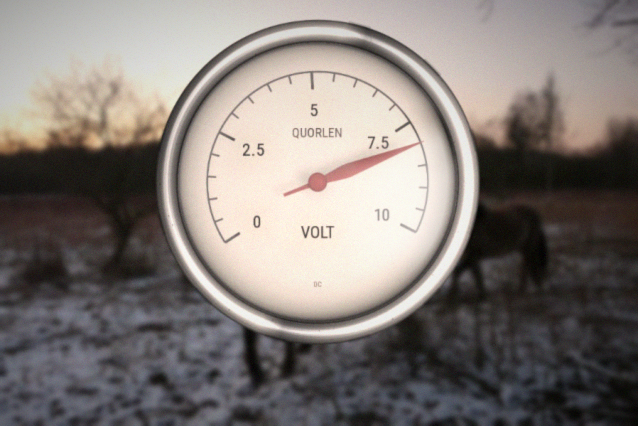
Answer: 8 V
